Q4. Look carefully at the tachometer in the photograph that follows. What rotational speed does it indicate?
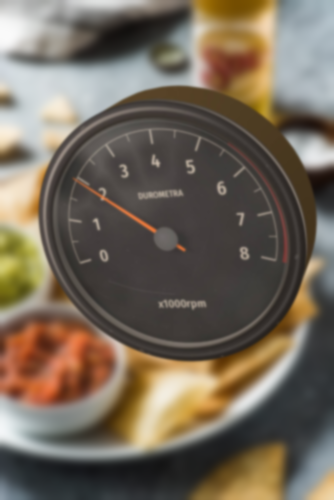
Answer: 2000 rpm
